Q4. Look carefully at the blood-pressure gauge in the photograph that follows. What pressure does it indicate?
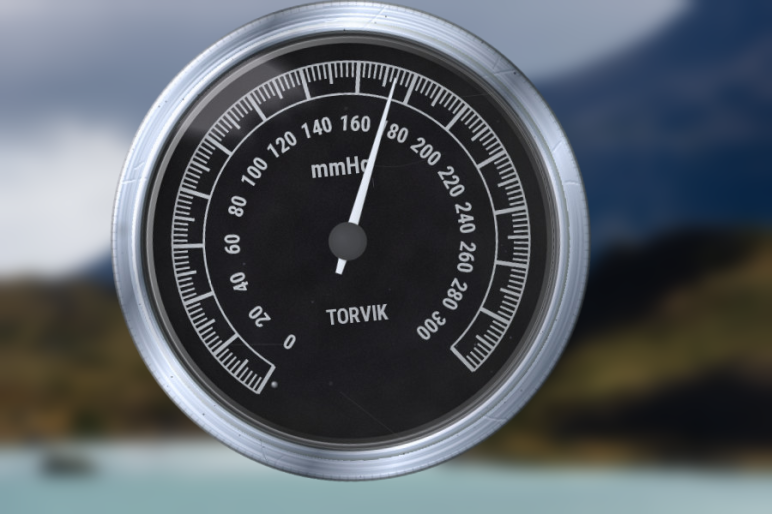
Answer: 174 mmHg
